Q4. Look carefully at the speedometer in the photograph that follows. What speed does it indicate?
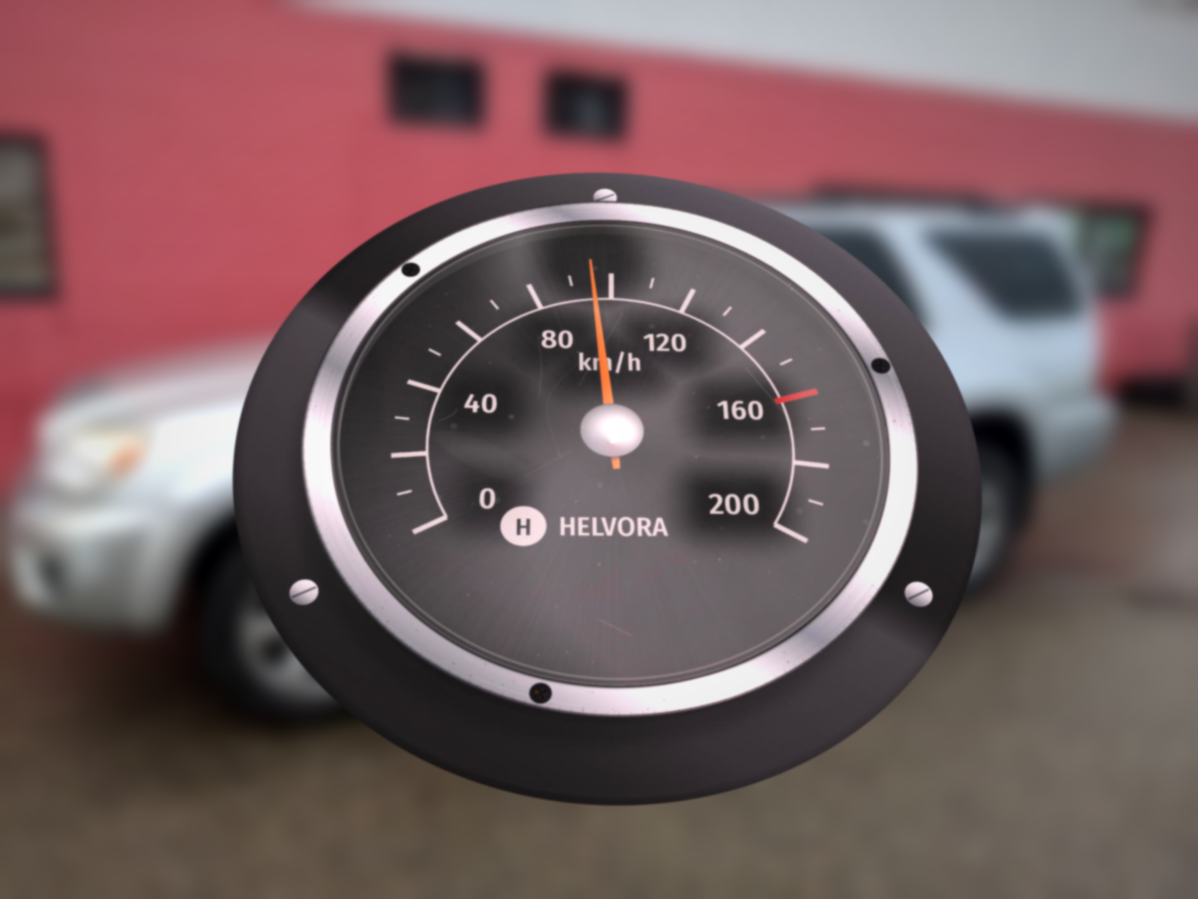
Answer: 95 km/h
